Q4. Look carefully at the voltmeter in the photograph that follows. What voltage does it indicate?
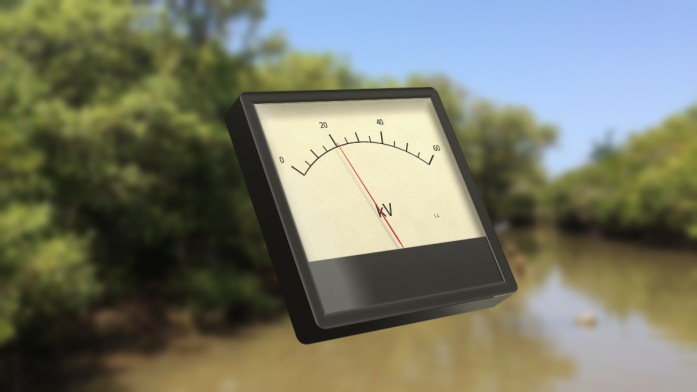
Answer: 20 kV
